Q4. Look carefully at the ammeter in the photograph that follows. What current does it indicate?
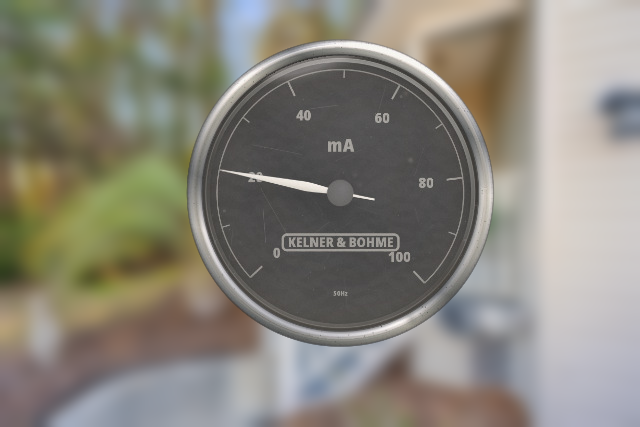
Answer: 20 mA
